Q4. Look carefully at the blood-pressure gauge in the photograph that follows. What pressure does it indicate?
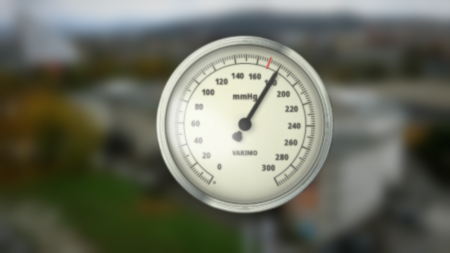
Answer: 180 mmHg
